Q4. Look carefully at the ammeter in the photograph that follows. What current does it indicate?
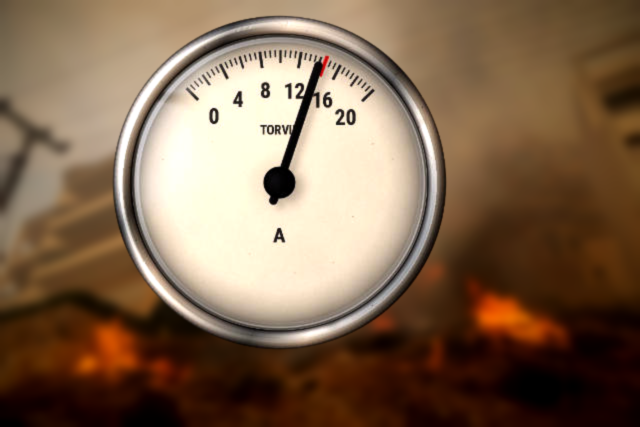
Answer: 14 A
